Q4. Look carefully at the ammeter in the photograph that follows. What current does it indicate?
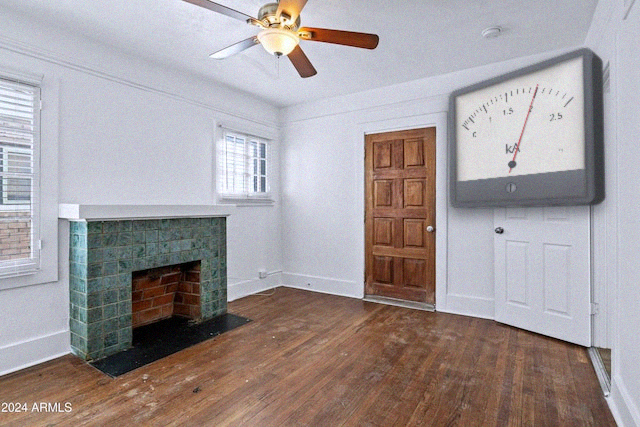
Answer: 2 kA
